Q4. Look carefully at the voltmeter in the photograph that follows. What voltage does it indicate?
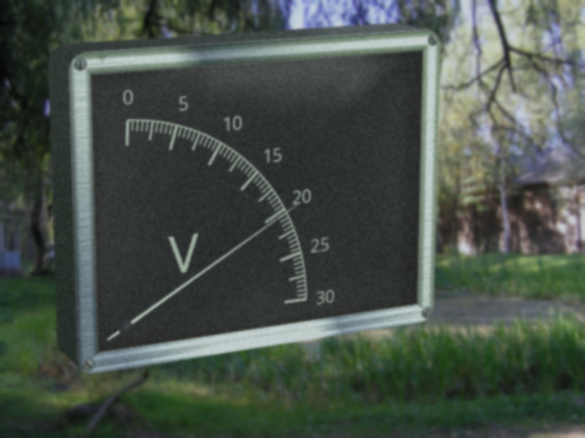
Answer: 20 V
